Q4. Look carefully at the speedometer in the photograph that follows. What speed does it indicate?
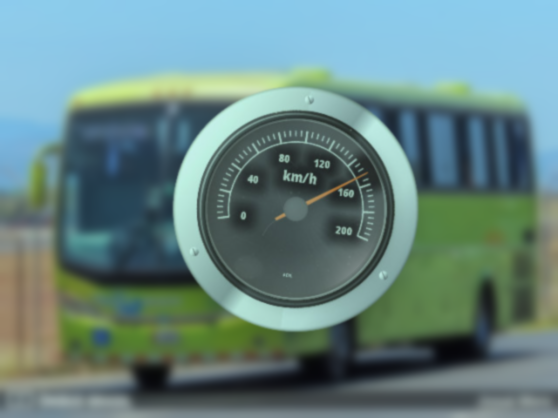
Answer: 152 km/h
